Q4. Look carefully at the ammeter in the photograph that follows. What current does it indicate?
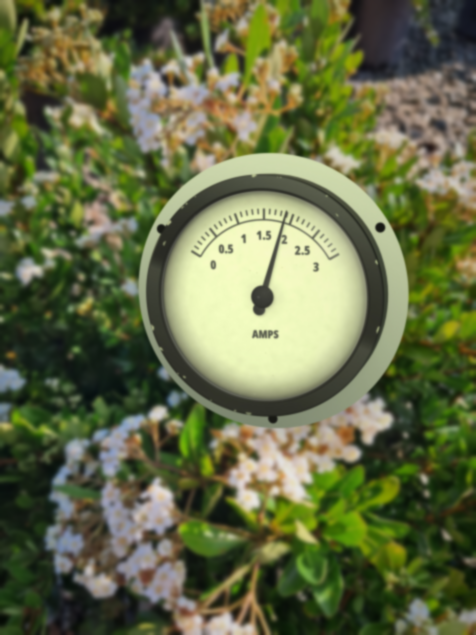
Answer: 1.9 A
